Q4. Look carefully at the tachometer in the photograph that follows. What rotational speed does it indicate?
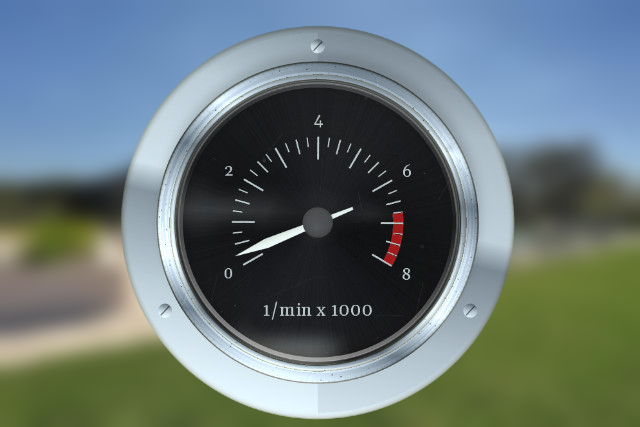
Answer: 250 rpm
